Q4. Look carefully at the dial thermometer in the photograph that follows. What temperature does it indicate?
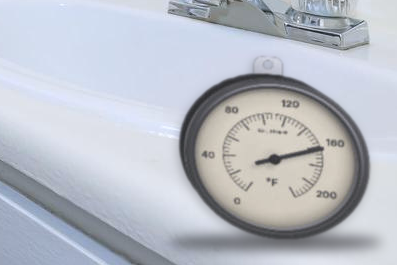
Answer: 160 °F
